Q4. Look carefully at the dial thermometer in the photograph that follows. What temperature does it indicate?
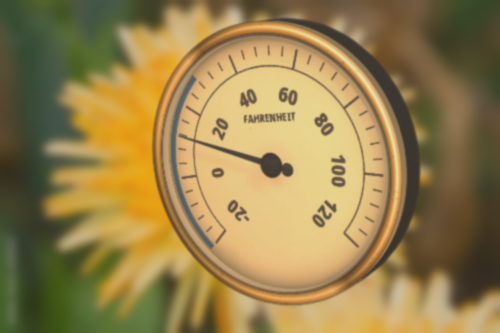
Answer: 12 °F
